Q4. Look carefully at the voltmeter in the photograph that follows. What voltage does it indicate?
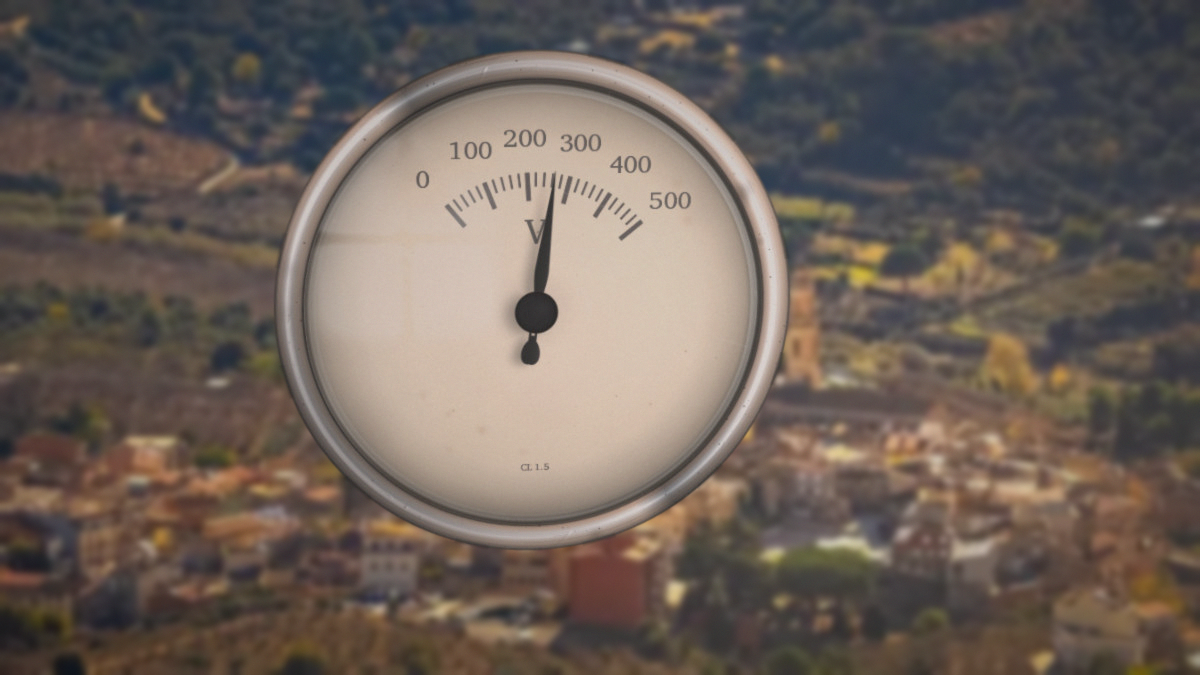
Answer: 260 V
